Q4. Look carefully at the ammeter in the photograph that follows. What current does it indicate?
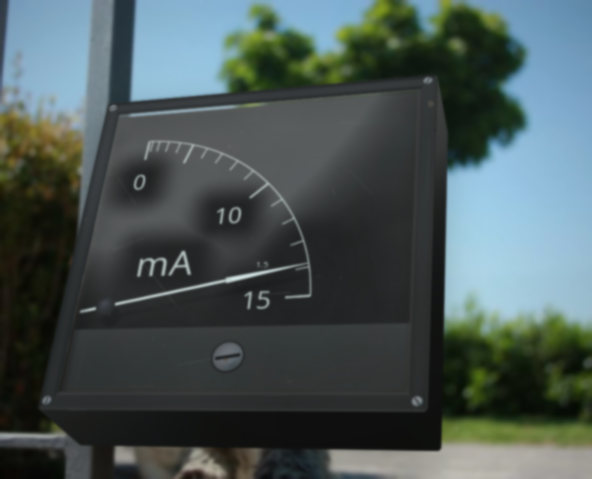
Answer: 14 mA
